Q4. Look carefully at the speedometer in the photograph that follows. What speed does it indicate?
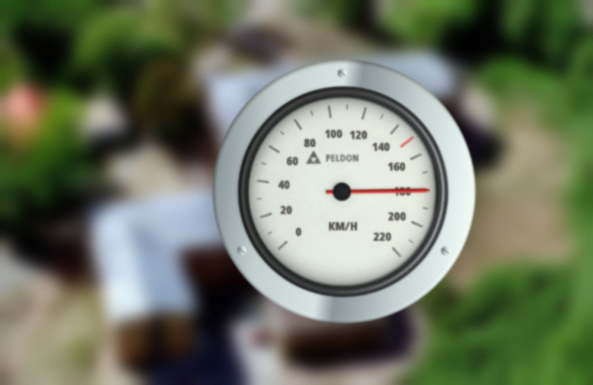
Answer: 180 km/h
